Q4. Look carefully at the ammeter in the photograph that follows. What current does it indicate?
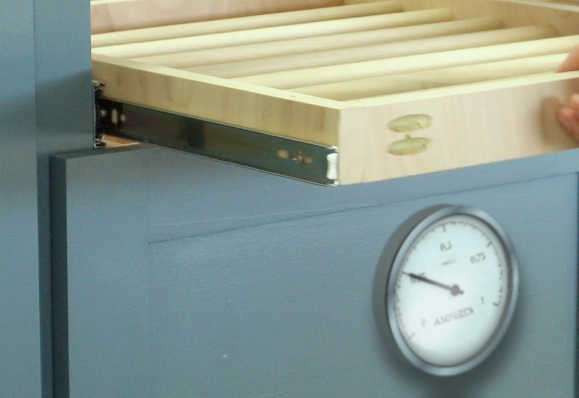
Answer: 0.25 A
